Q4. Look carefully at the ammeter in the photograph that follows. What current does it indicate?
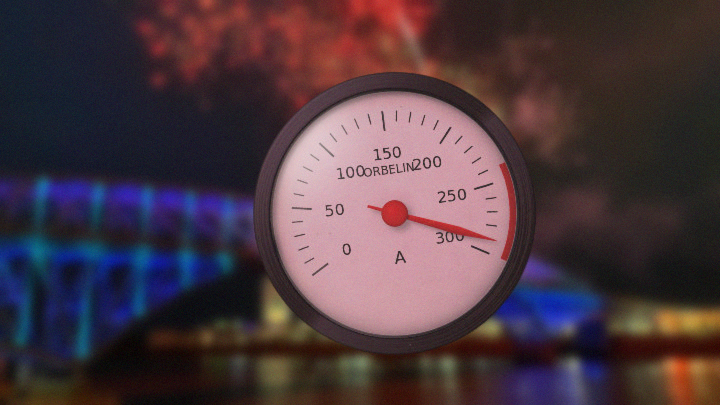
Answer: 290 A
